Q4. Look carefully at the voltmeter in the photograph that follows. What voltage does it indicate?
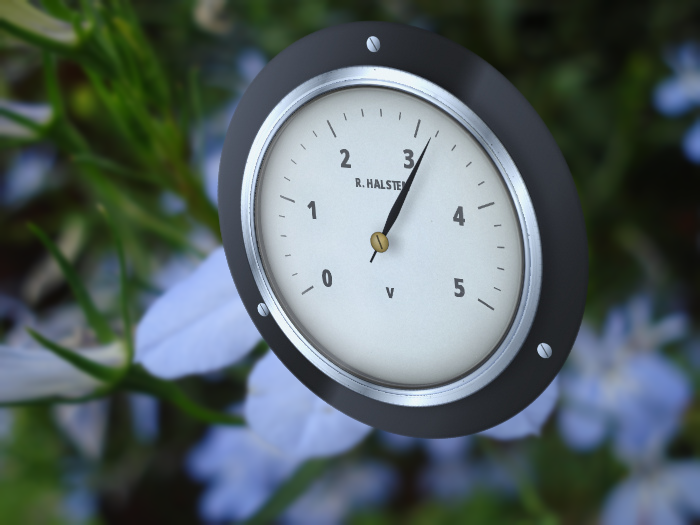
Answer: 3.2 V
